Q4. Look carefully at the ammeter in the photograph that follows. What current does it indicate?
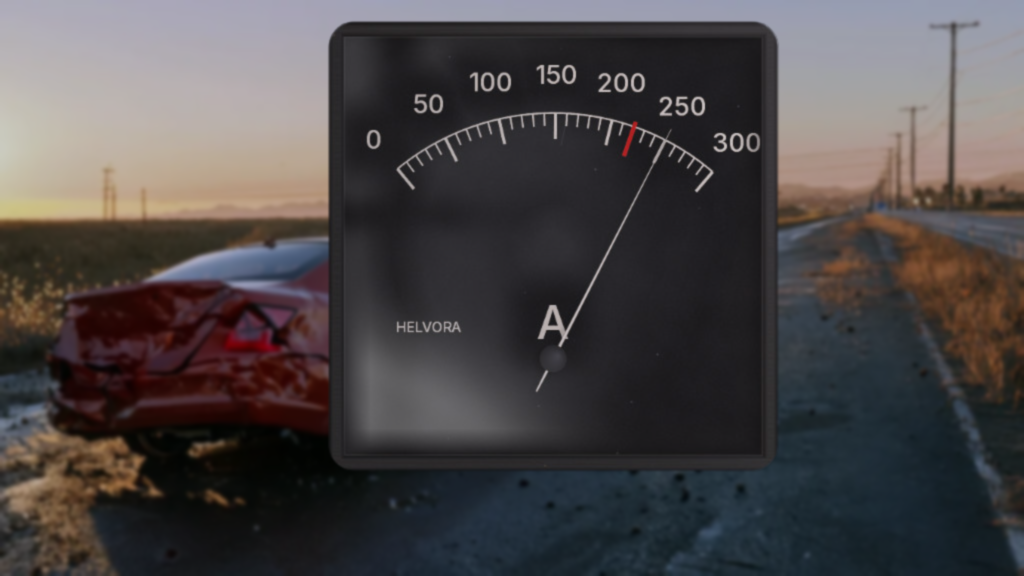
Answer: 250 A
